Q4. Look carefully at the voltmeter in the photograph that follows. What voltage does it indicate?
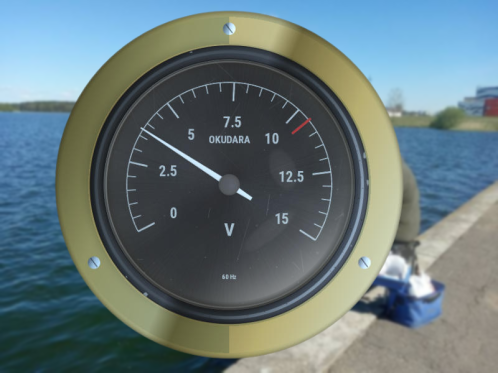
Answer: 3.75 V
